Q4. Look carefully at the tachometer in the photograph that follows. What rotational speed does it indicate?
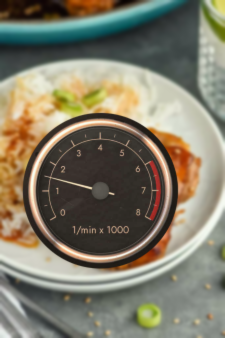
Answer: 1500 rpm
